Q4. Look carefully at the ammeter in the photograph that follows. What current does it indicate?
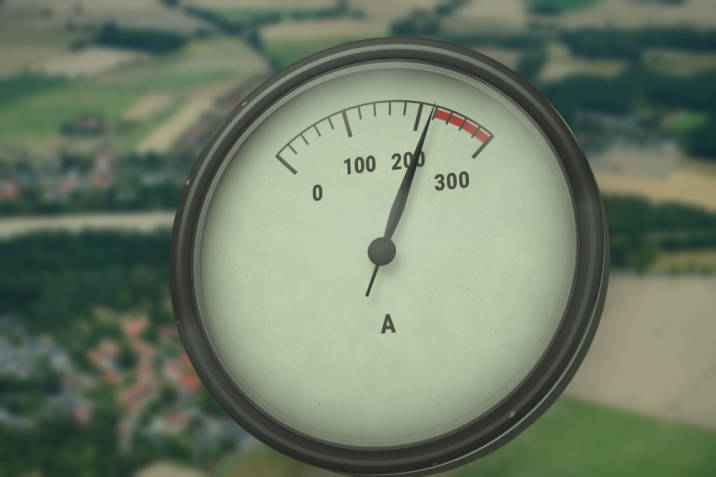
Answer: 220 A
